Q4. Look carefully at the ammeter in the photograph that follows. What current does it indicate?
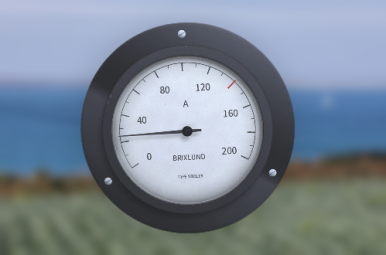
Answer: 25 A
